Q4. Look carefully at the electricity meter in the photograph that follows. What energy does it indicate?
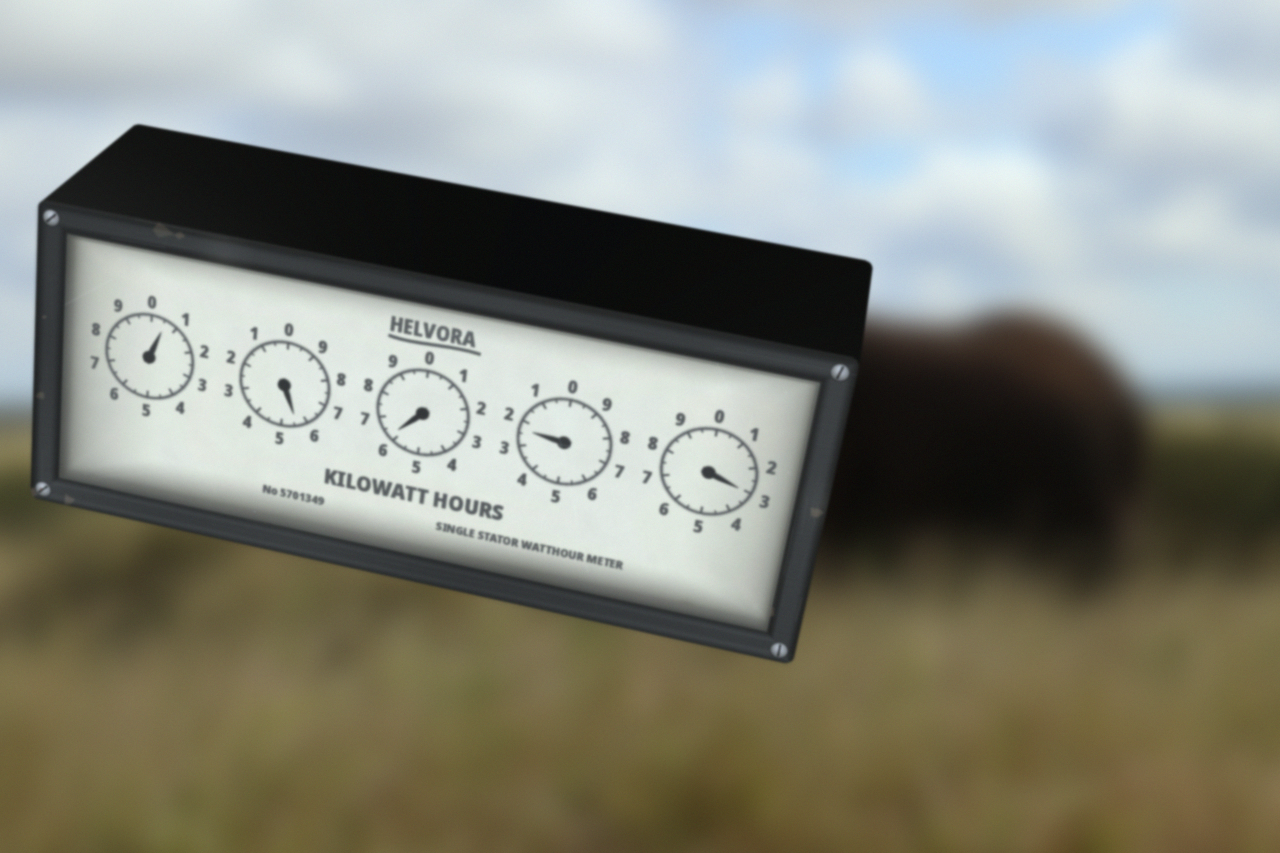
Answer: 5623 kWh
